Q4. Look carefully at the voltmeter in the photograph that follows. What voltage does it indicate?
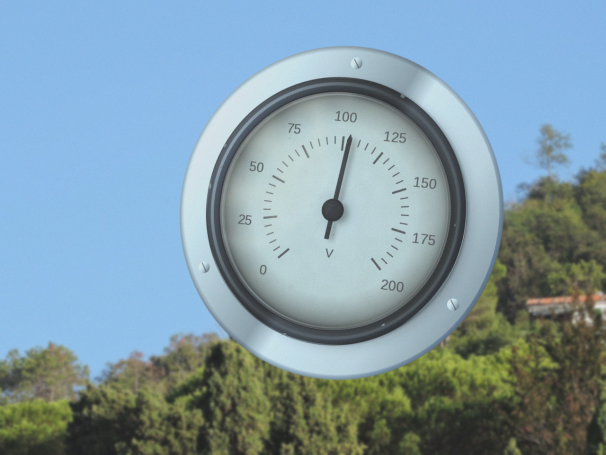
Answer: 105 V
